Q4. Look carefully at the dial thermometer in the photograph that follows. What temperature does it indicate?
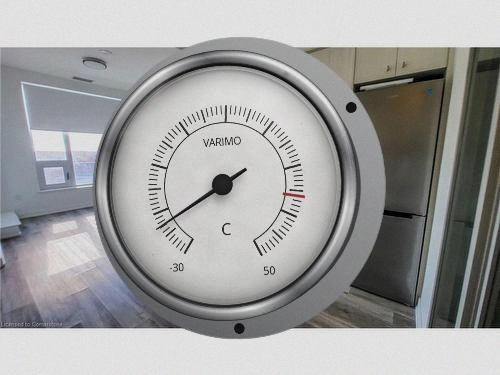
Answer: -23 °C
